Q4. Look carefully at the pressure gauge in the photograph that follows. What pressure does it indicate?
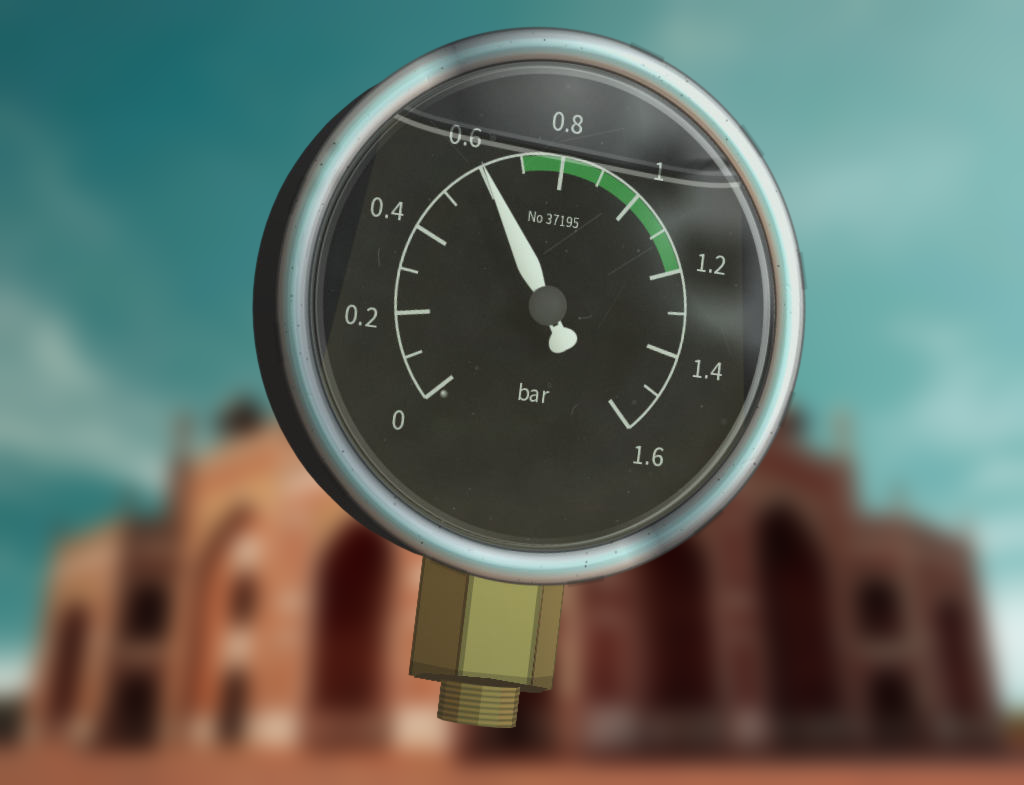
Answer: 0.6 bar
